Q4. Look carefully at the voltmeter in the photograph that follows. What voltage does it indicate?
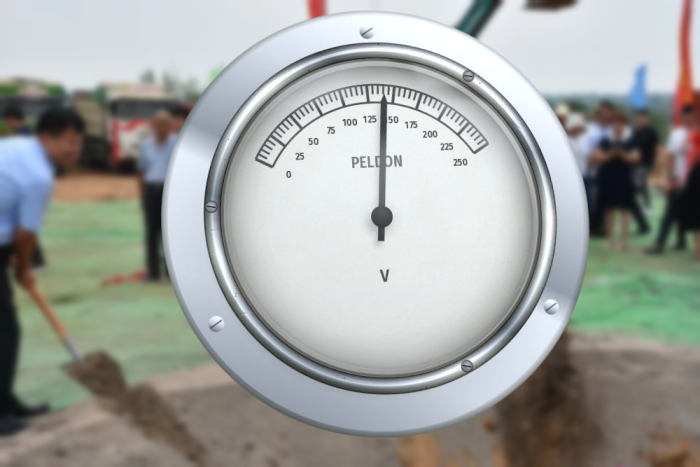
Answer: 140 V
